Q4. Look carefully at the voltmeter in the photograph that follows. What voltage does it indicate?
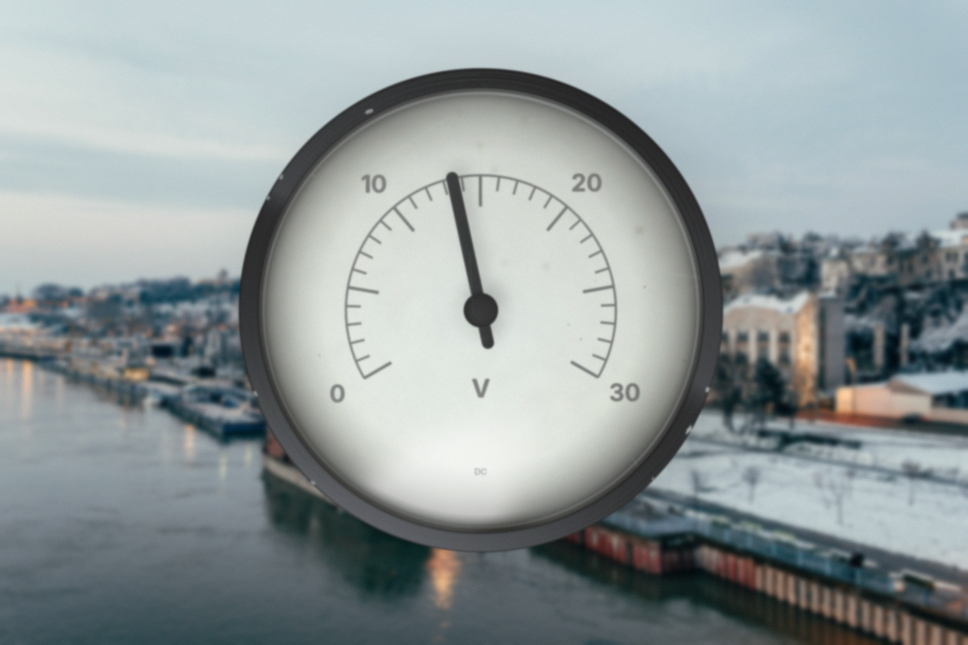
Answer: 13.5 V
